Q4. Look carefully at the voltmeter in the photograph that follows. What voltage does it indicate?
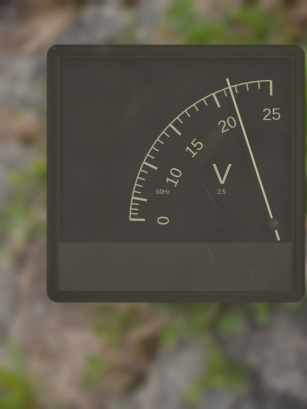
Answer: 21.5 V
